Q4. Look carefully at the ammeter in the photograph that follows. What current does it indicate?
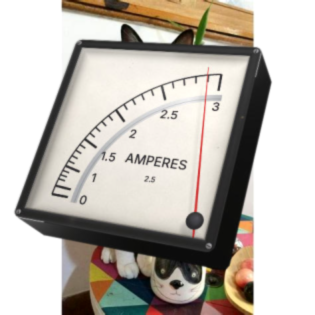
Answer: 2.9 A
